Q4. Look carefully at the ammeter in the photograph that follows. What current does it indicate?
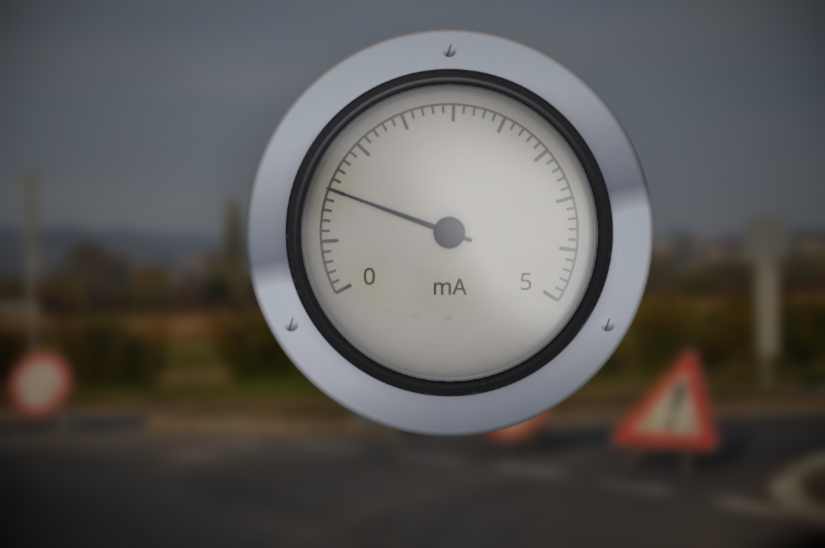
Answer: 1 mA
